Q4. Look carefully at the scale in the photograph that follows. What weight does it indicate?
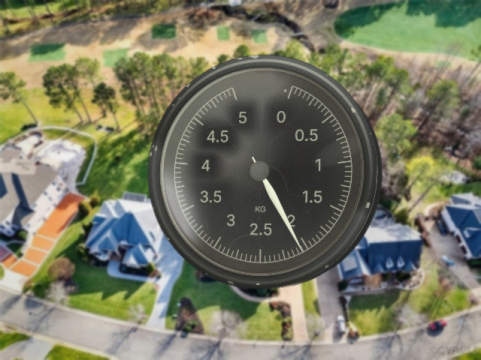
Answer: 2.05 kg
